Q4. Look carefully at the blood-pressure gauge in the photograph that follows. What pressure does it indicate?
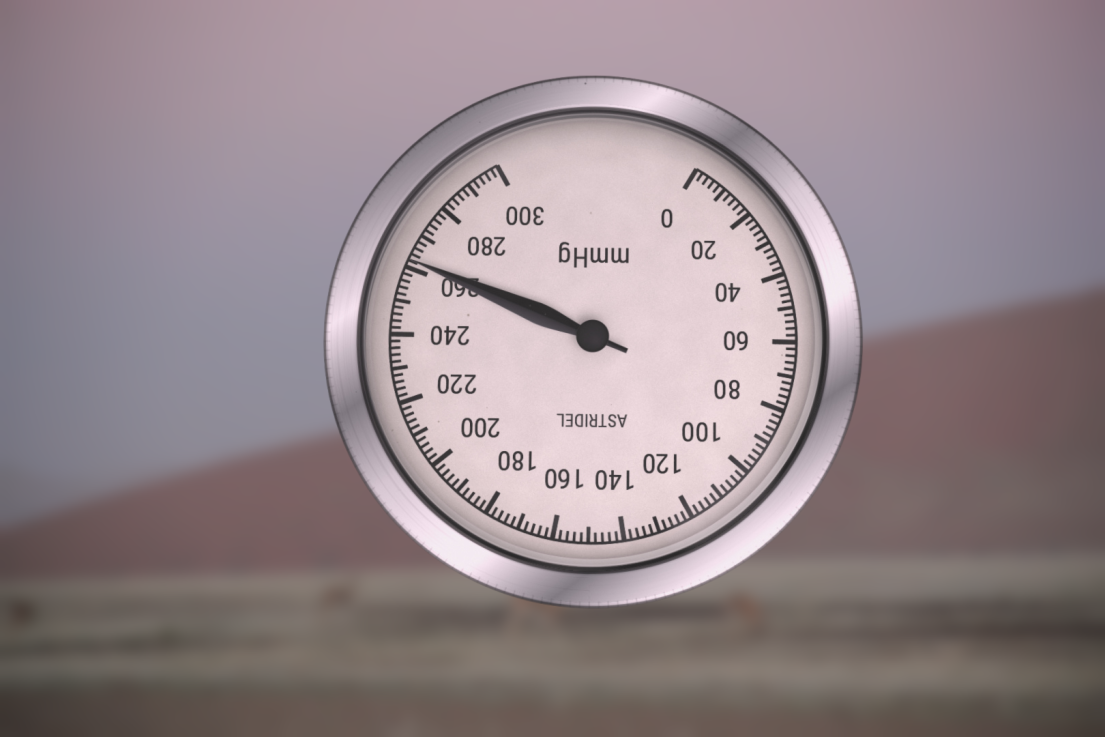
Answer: 262 mmHg
